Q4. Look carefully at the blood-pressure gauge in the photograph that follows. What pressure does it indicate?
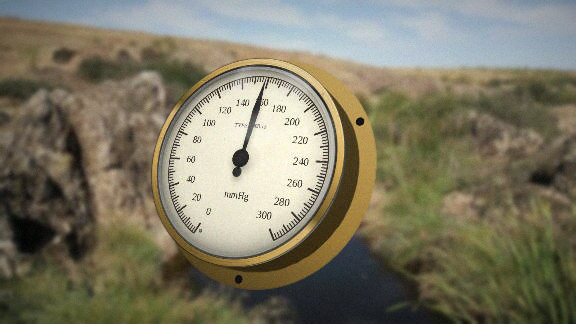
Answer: 160 mmHg
